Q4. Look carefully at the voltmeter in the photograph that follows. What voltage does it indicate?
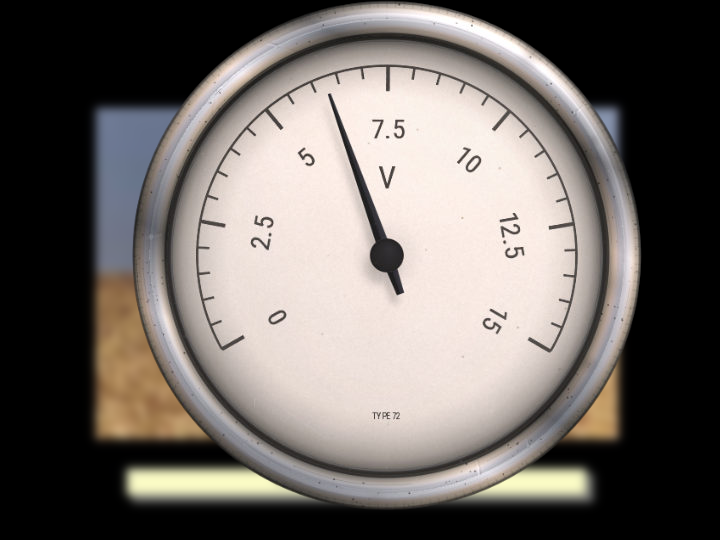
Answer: 6.25 V
